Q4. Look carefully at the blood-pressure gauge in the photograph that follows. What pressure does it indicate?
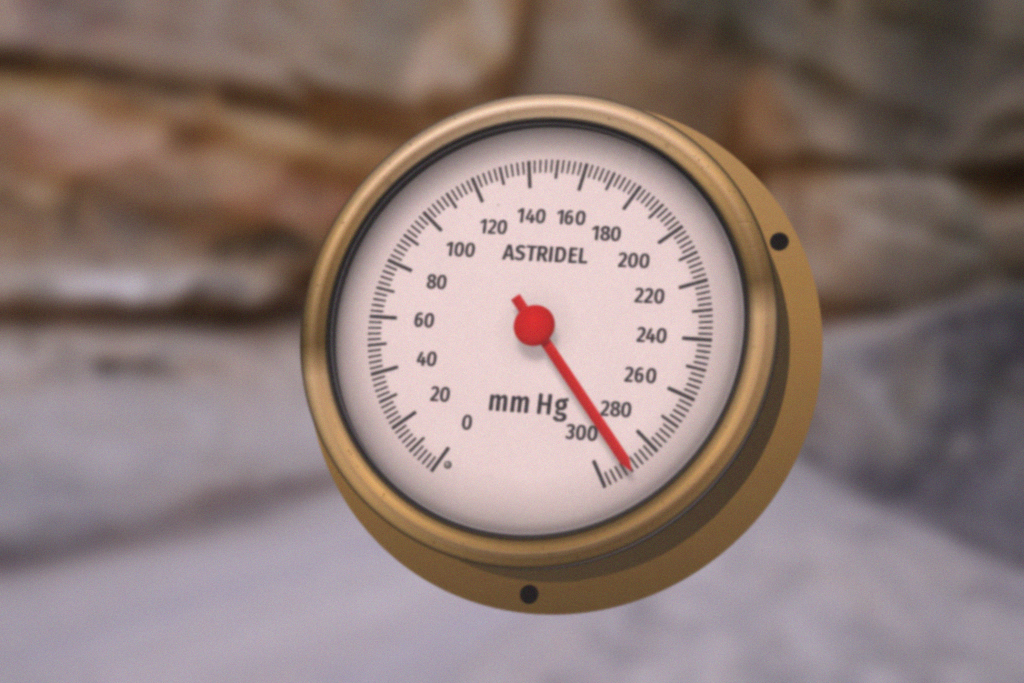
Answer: 290 mmHg
